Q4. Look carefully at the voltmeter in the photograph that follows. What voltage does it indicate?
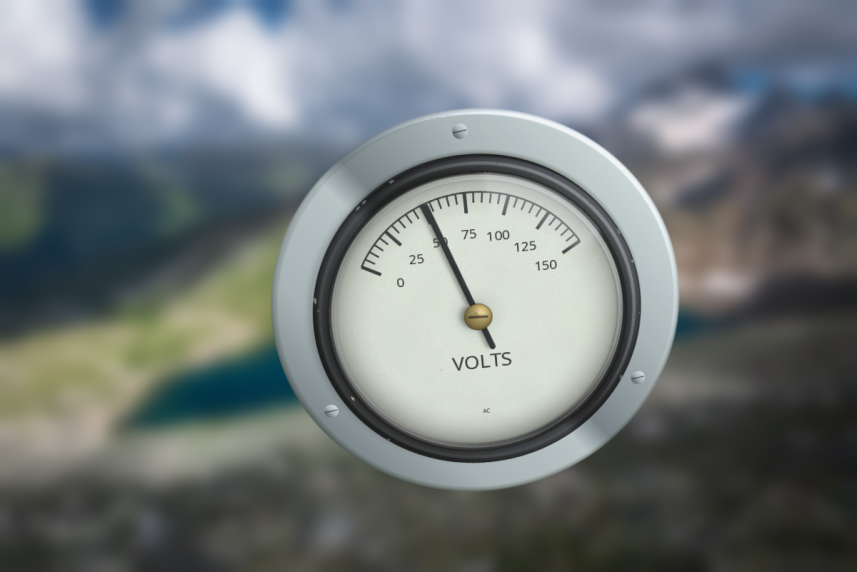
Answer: 52.5 V
